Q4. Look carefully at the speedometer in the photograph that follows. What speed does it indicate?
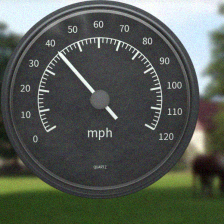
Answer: 40 mph
